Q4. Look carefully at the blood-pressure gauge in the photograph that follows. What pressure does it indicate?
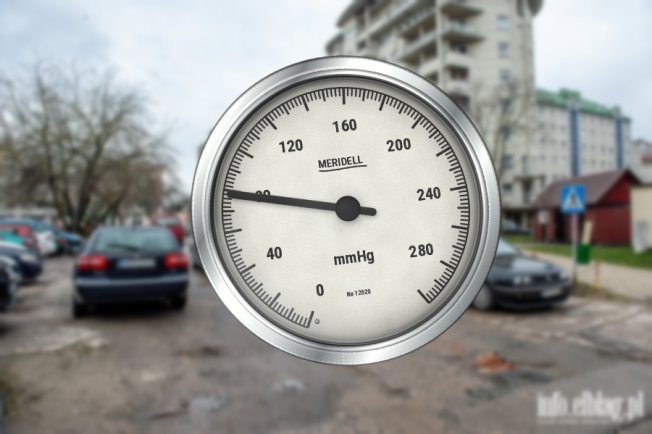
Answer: 78 mmHg
